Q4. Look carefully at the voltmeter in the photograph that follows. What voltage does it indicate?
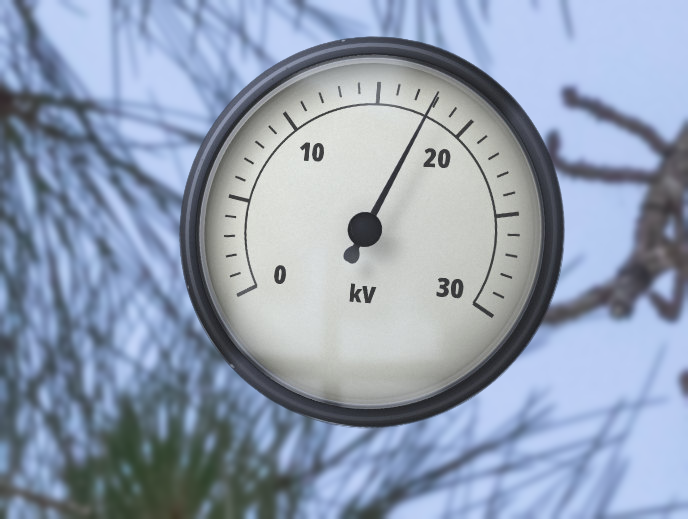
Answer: 18 kV
